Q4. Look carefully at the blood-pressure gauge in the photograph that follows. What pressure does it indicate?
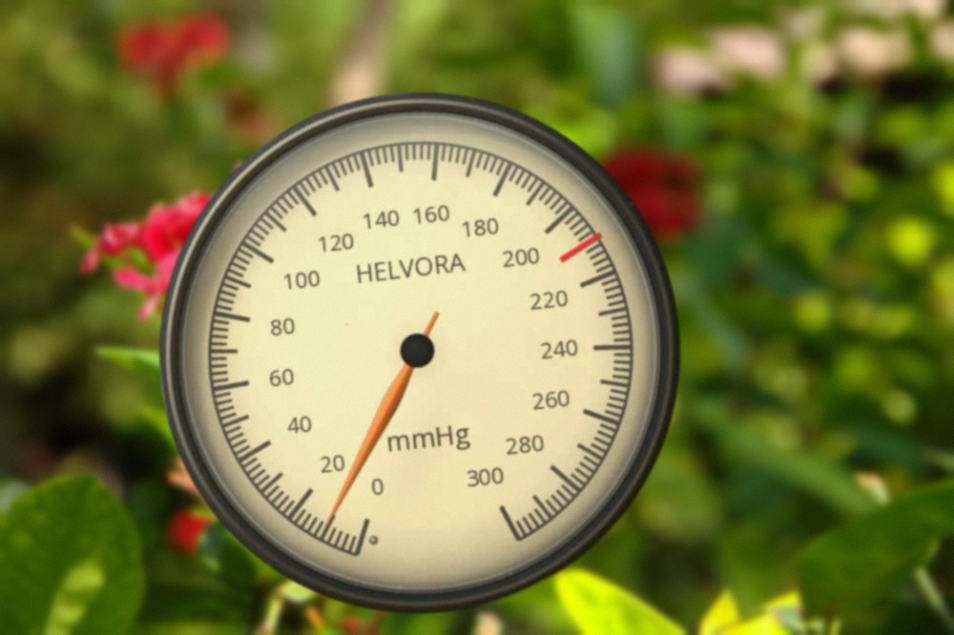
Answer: 10 mmHg
